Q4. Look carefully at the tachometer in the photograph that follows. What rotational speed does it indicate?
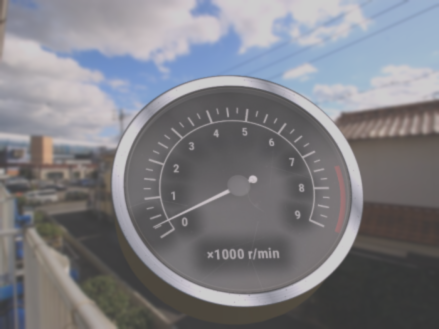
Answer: 250 rpm
